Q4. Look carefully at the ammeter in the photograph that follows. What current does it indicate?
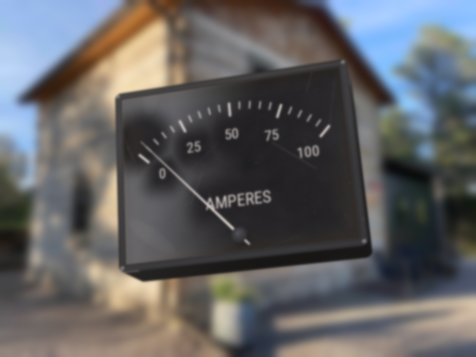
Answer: 5 A
